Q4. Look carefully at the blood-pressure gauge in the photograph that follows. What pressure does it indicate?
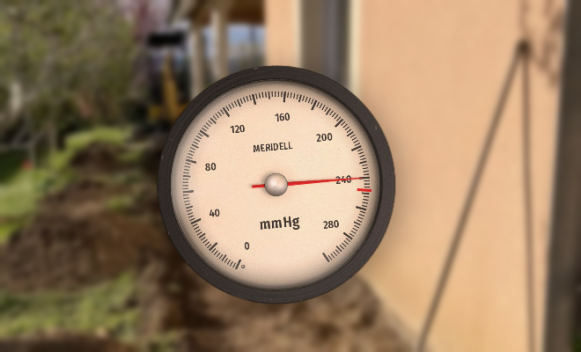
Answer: 240 mmHg
